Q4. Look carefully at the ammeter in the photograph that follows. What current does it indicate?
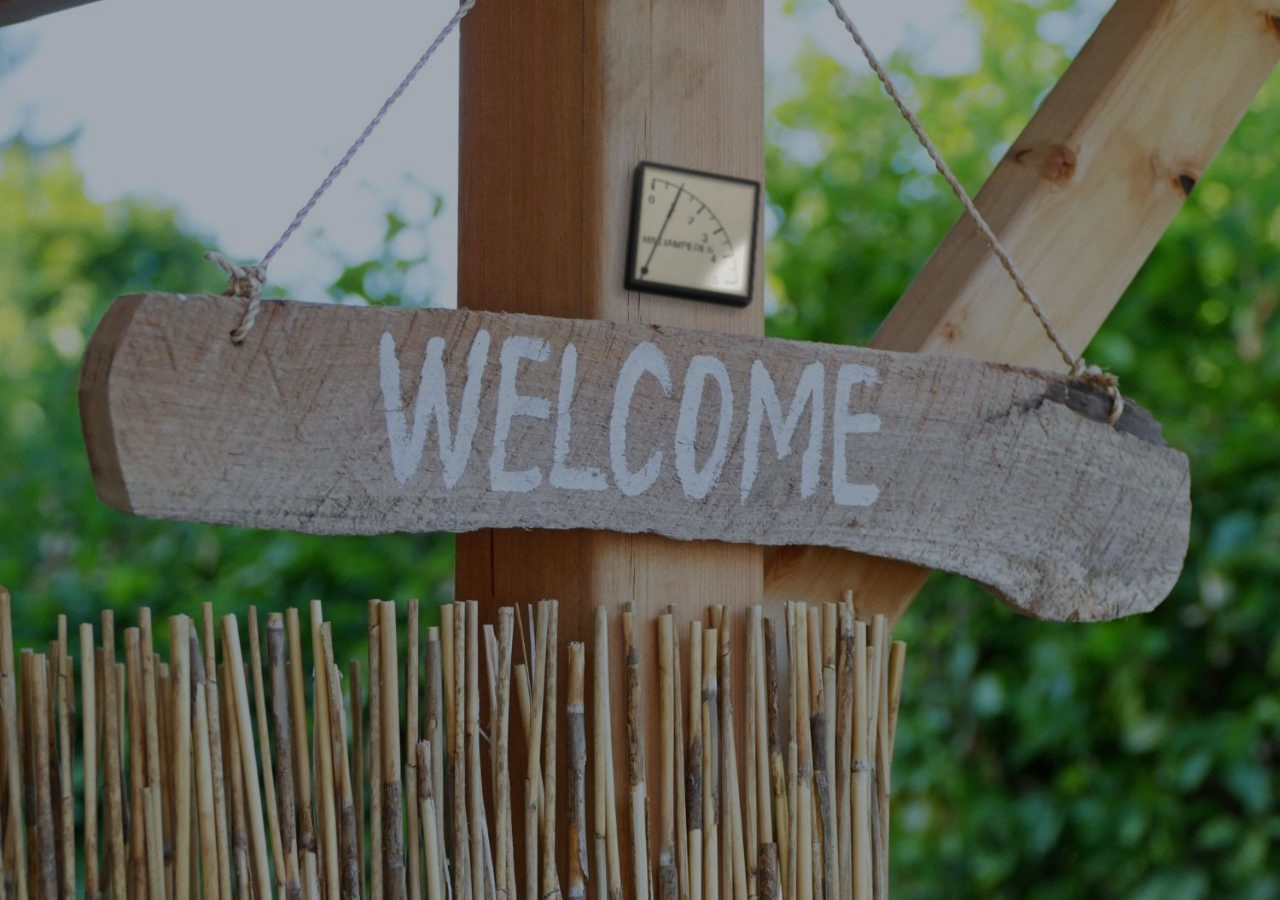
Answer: 1 mA
